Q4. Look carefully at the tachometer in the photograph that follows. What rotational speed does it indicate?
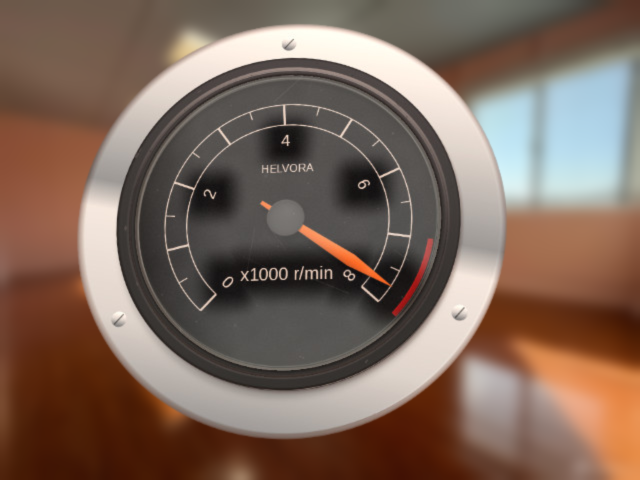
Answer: 7750 rpm
